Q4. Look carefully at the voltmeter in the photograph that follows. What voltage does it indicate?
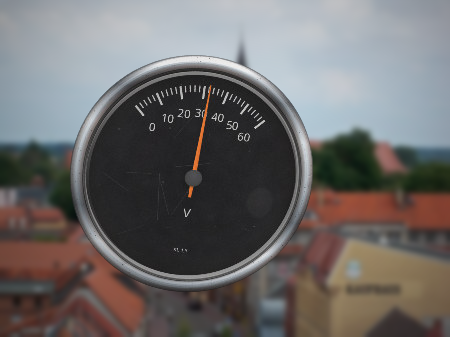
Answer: 32 V
